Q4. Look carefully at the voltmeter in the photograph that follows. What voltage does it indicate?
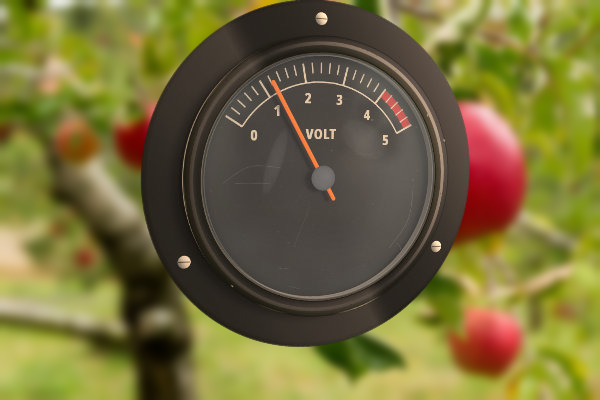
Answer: 1.2 V
